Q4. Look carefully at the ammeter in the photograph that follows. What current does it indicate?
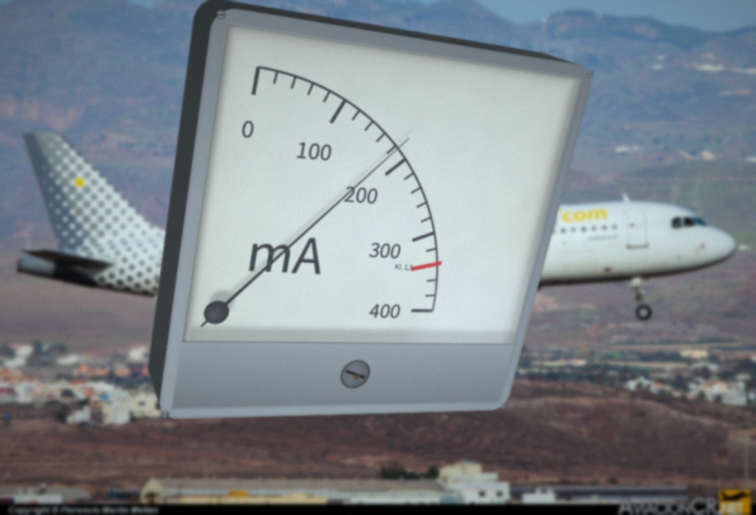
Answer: 180 mA
